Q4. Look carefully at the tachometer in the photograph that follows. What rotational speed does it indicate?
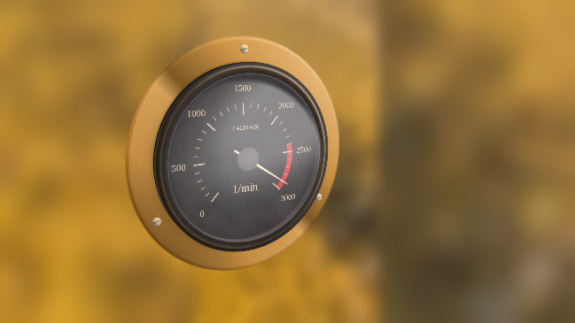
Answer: 2900 rpm
